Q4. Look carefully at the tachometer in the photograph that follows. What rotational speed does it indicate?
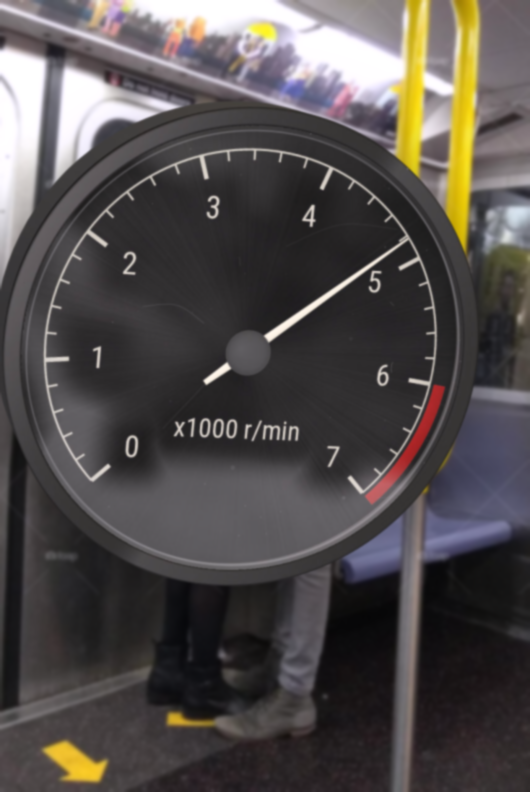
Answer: 4800 rpm
